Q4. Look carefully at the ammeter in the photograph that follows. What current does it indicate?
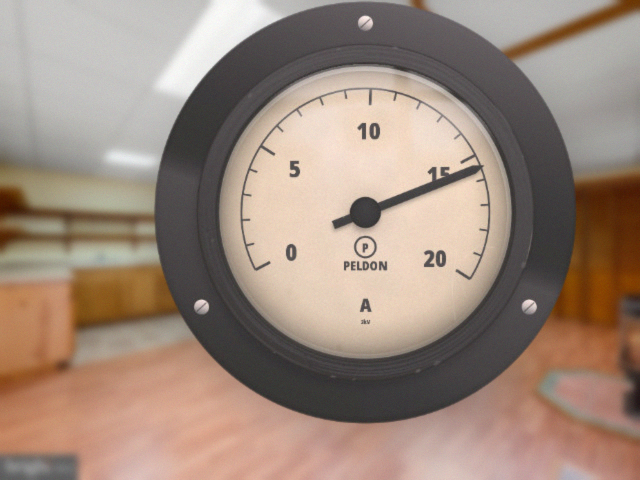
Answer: 15.5 A
